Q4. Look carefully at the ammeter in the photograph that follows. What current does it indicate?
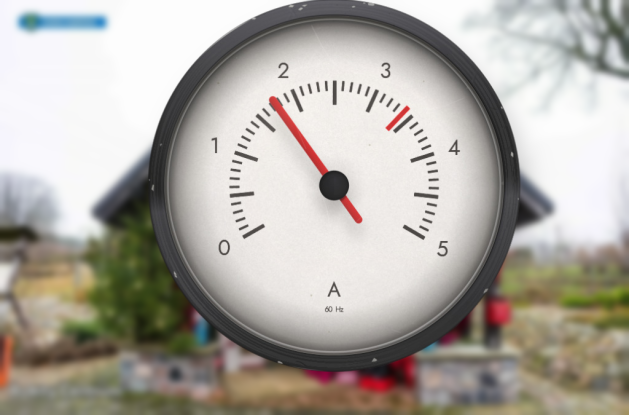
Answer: 1.75 A
